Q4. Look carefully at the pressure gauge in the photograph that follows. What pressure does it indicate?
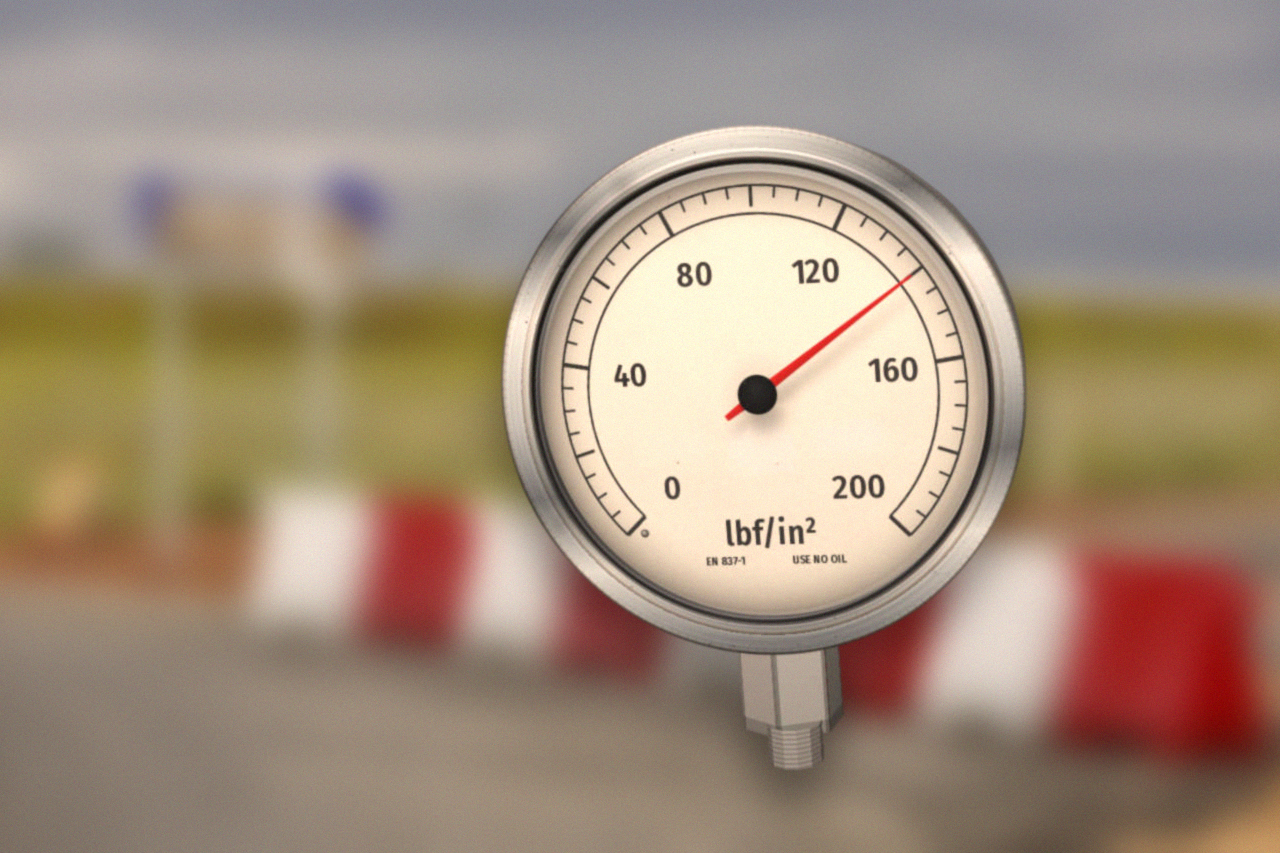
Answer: 140 psi
